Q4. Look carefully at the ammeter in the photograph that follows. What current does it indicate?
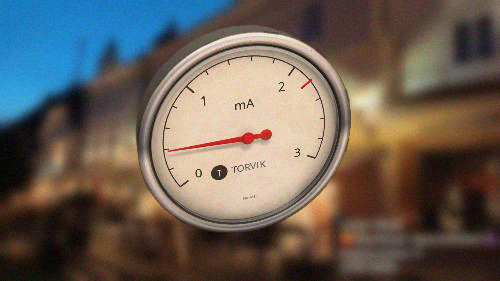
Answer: 0.4 mA
